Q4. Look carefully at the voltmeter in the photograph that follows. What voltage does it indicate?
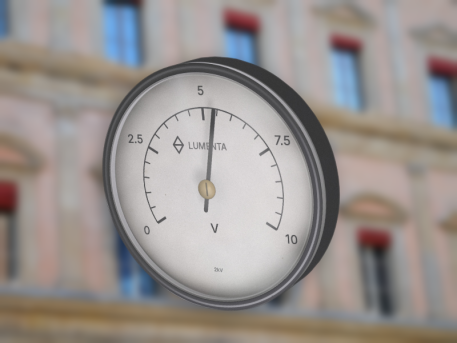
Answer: 5.5 V
